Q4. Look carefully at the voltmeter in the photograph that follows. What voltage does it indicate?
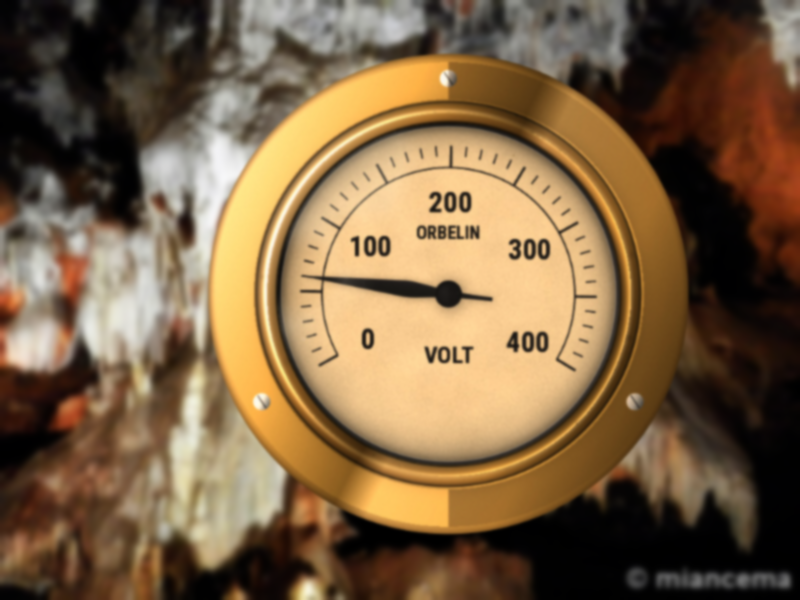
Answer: 60 V
